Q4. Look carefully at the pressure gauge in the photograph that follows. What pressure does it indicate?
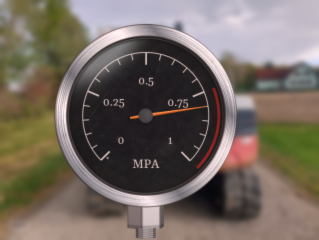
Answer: 0.8 MPa
